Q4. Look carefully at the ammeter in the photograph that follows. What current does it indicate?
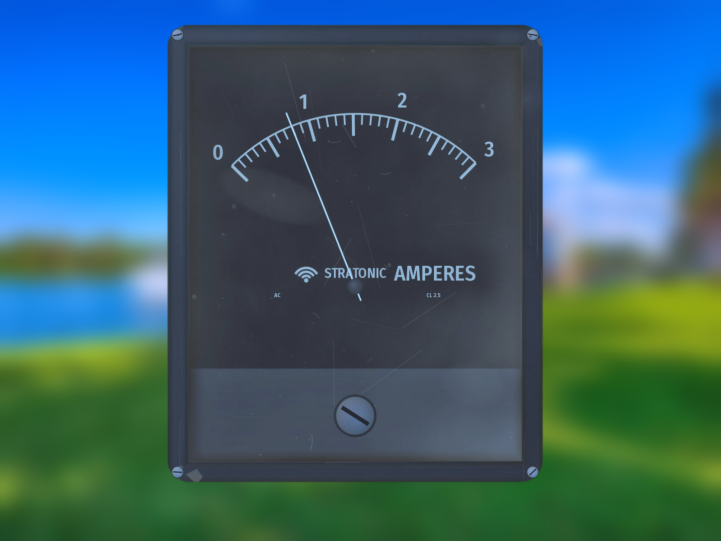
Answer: 0.8 A
